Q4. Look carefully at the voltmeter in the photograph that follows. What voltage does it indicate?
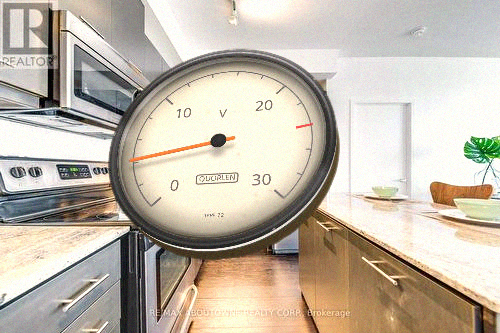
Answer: 4 V
